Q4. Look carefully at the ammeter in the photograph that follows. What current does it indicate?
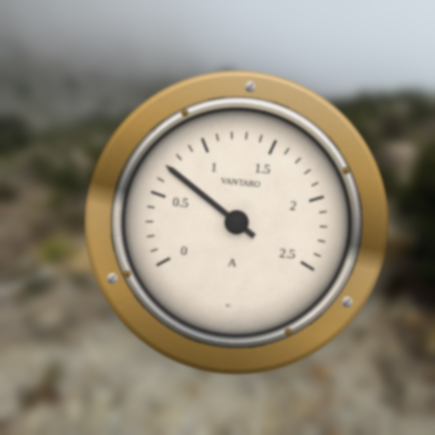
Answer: 0.7 A
